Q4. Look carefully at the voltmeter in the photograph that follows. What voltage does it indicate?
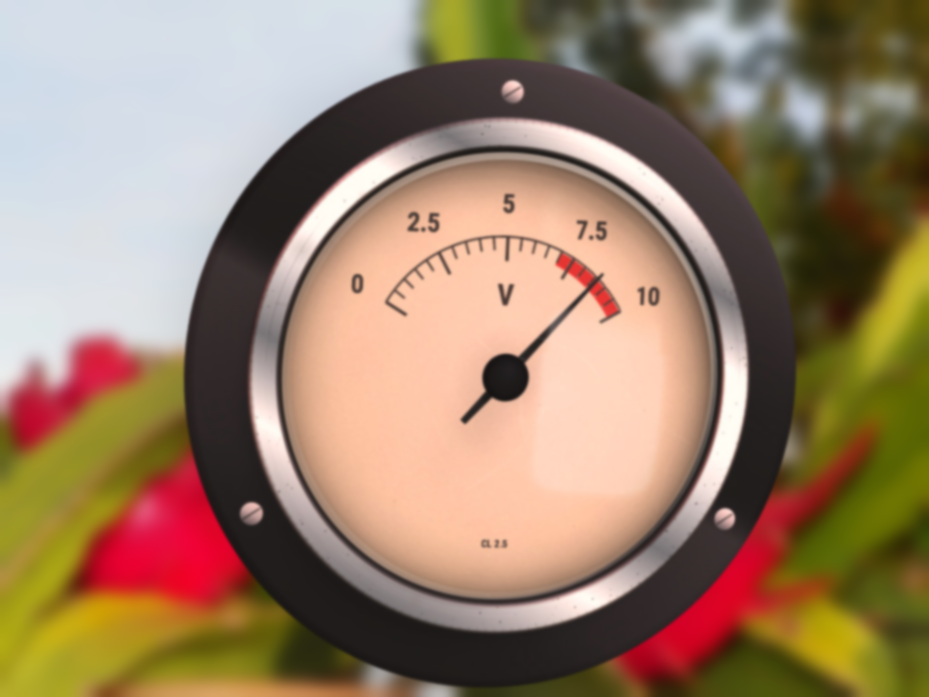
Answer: 8.5 V
